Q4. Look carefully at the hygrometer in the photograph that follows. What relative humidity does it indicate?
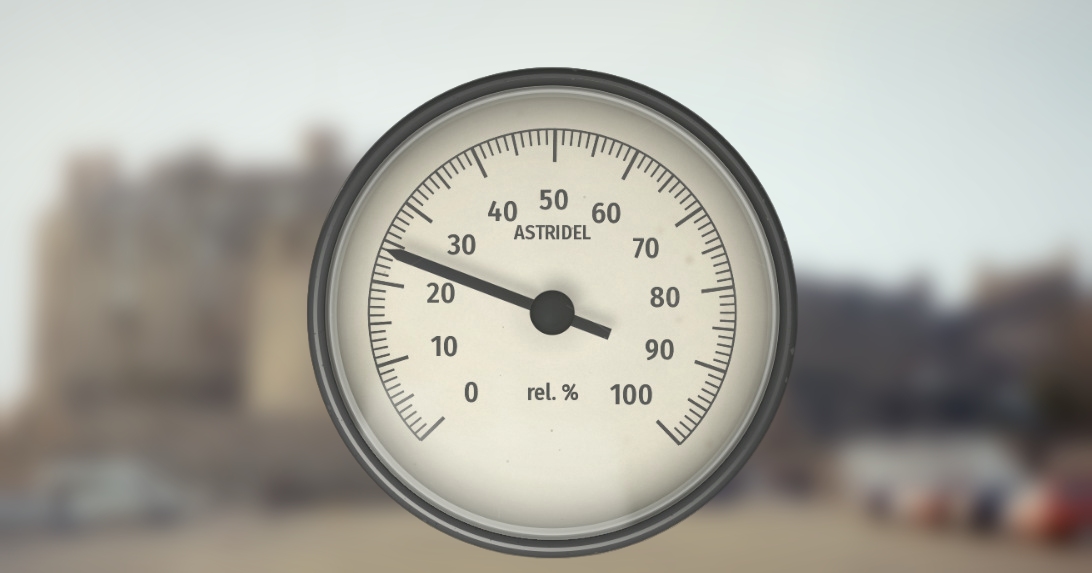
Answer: 24 %
